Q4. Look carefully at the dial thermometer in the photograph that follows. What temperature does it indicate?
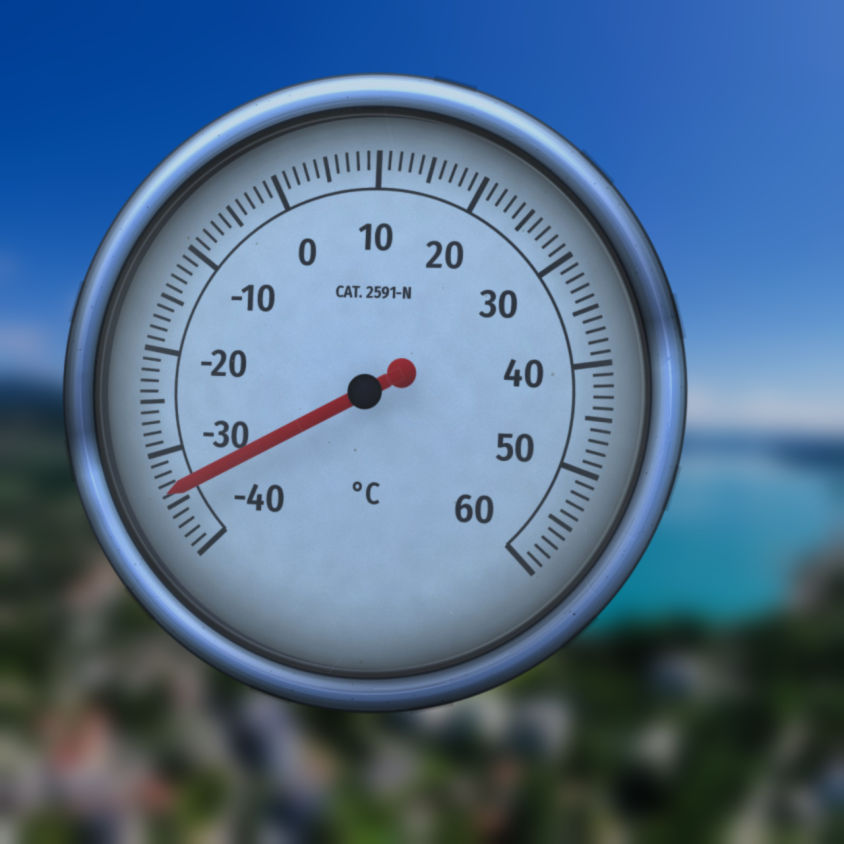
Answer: -34 °C
